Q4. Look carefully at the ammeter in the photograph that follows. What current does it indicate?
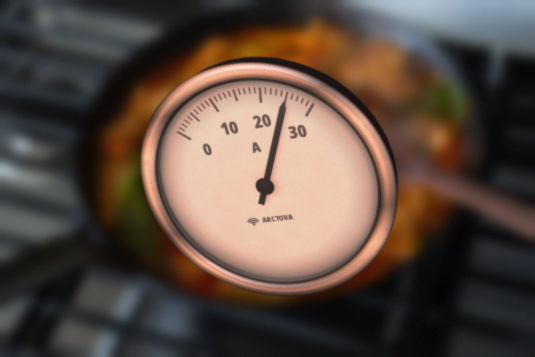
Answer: 25 A
